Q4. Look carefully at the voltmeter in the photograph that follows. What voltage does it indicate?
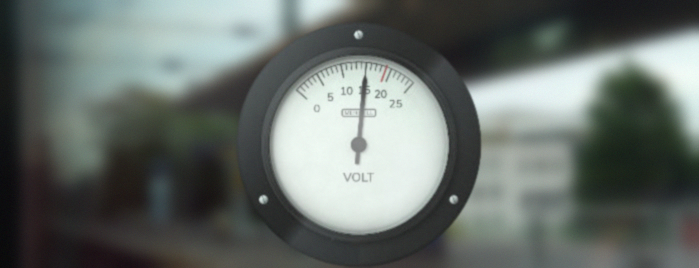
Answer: 15 V
